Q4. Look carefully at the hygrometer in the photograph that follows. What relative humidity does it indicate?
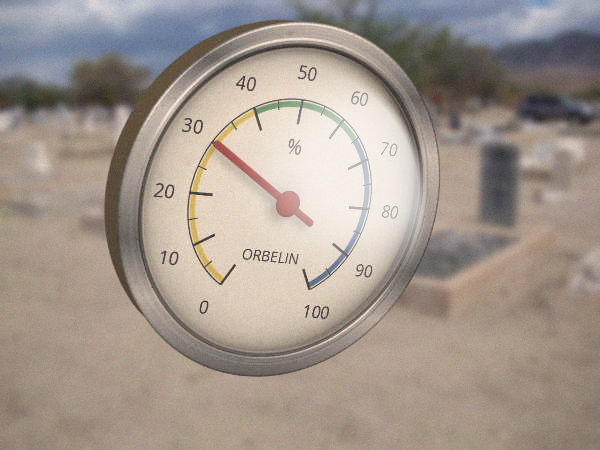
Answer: 30 %
